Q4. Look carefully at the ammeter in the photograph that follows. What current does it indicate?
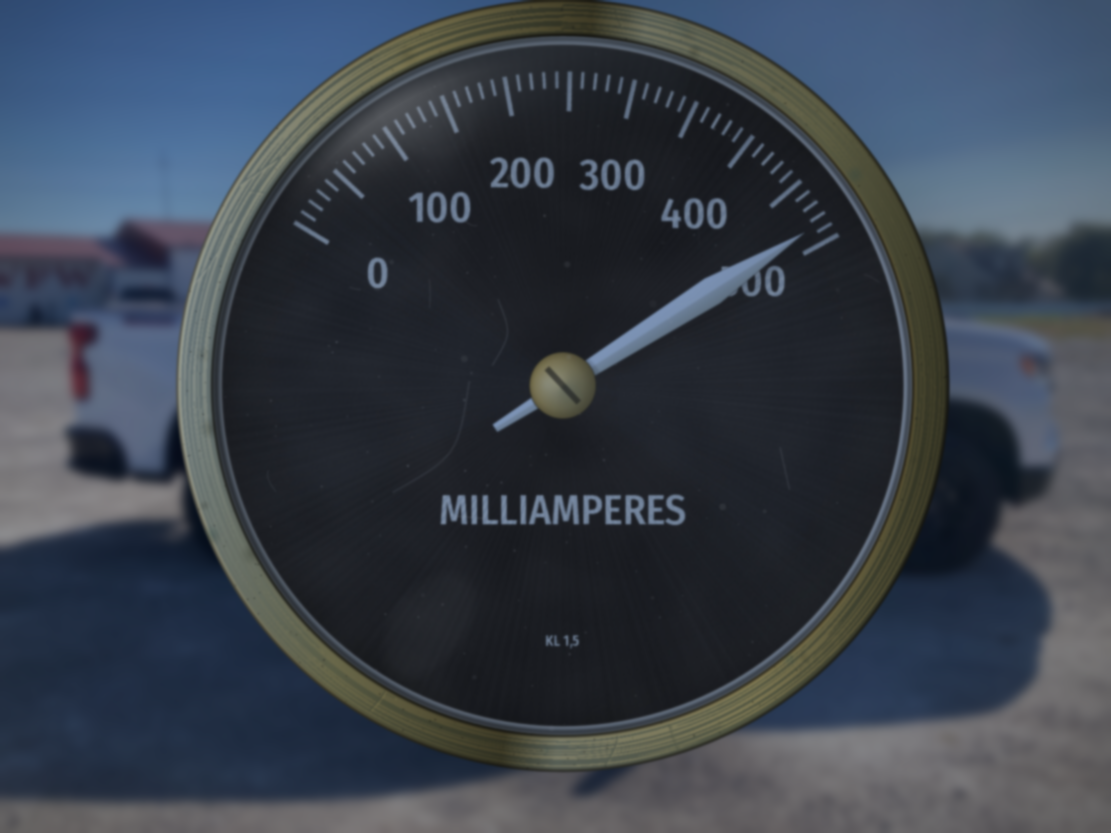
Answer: 485 mA
